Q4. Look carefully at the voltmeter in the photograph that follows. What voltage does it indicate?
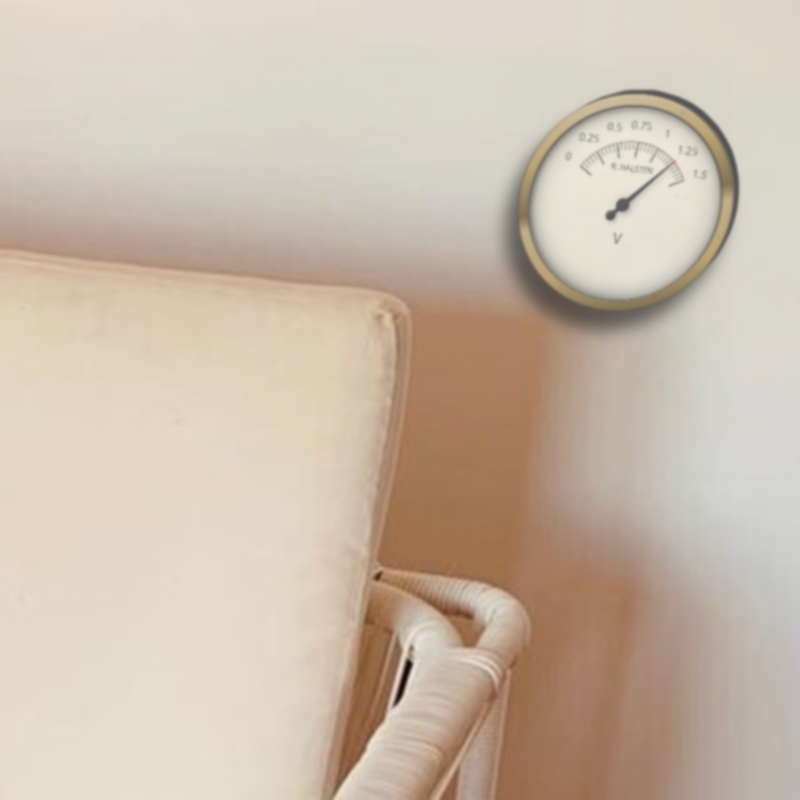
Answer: 1.25 V
